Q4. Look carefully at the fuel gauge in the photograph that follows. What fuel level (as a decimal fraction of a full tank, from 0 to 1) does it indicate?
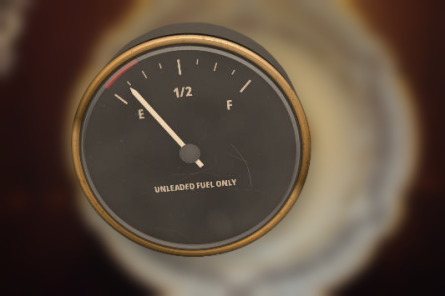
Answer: 0.125
